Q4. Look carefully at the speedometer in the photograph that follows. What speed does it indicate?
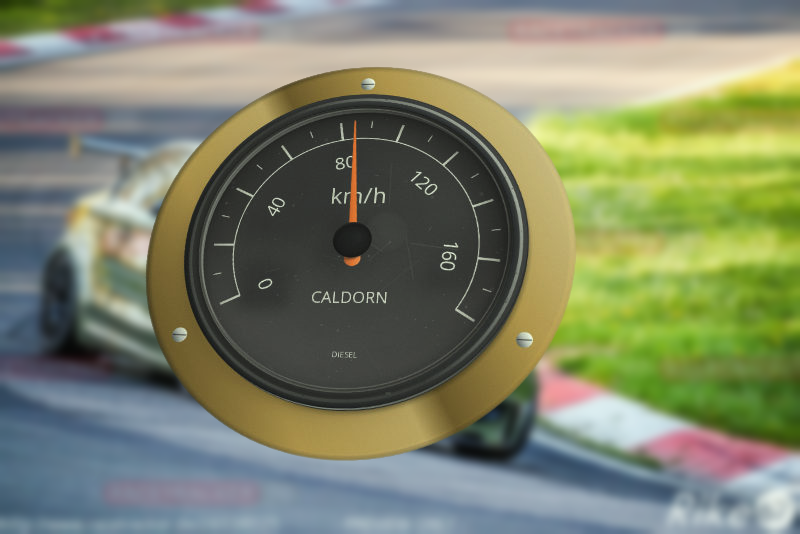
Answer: 85 km/h
